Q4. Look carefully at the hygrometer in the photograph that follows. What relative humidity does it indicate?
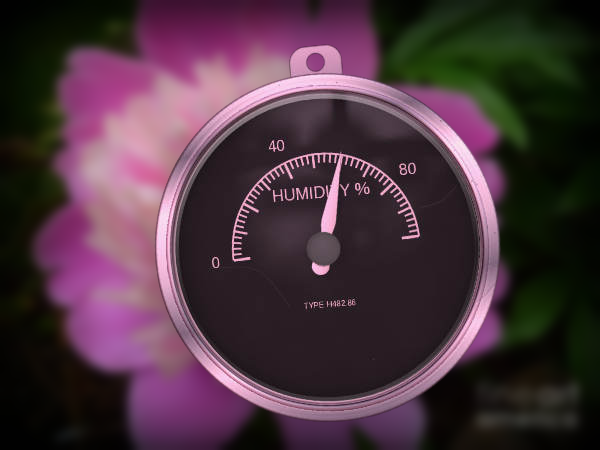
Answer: 60 %
